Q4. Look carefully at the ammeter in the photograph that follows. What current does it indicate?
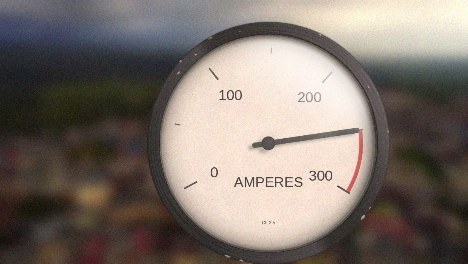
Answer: 250 A
